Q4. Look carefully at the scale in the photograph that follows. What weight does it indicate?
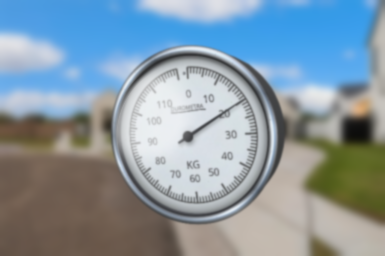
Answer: 20 kg
